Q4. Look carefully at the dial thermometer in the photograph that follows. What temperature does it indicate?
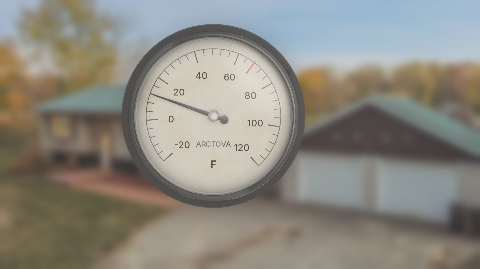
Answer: 12 °F
